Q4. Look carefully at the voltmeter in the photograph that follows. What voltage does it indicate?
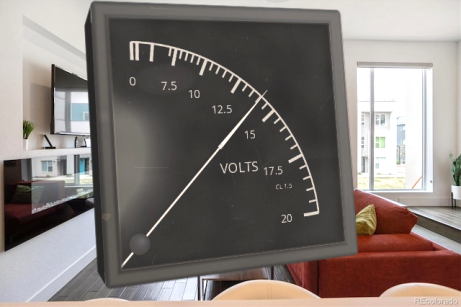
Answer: 14 V
